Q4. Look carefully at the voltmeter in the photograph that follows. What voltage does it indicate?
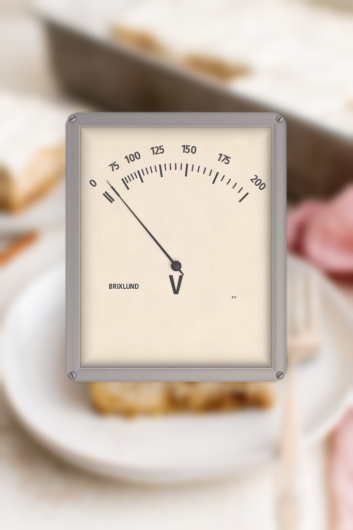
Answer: 50 V
